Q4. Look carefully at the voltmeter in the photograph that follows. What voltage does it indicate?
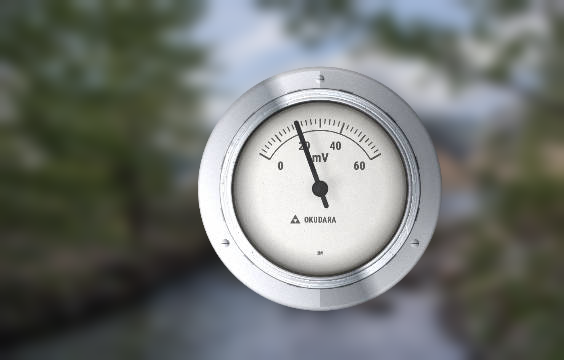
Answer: 20 mV
